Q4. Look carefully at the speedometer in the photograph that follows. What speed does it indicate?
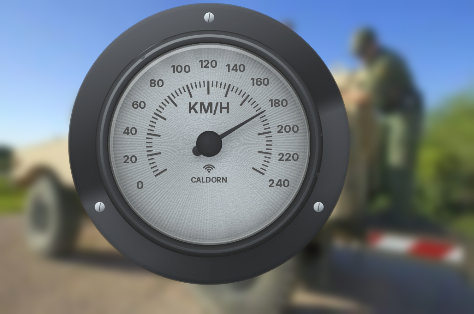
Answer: 180 km/h
